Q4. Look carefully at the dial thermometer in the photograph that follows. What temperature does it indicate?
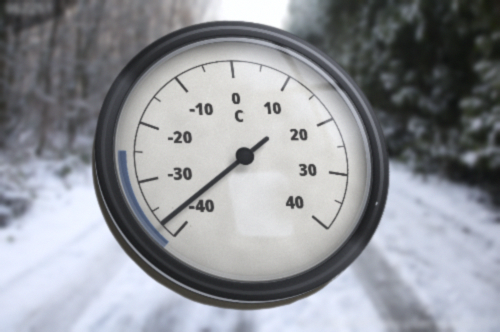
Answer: -37.5 °C
